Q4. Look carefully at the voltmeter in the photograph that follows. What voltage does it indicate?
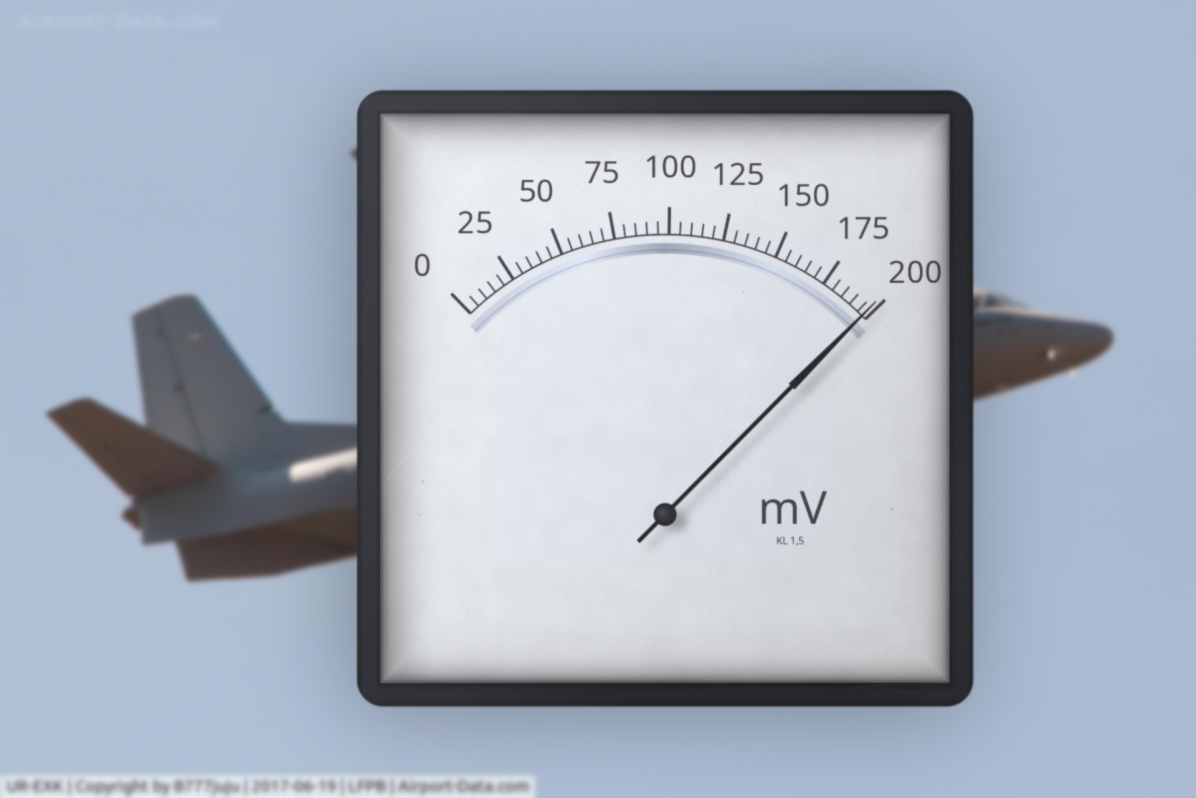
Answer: 197.5 mV
